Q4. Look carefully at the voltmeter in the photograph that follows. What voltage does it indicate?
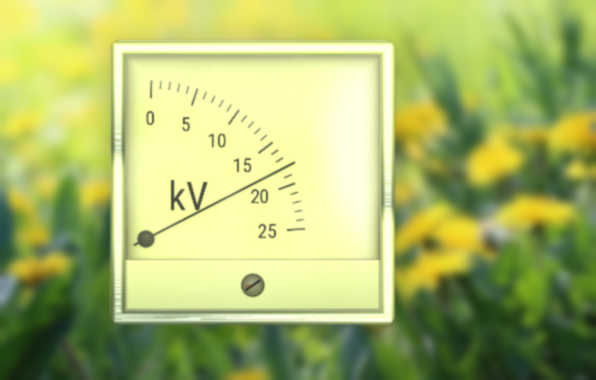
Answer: 18 kV
